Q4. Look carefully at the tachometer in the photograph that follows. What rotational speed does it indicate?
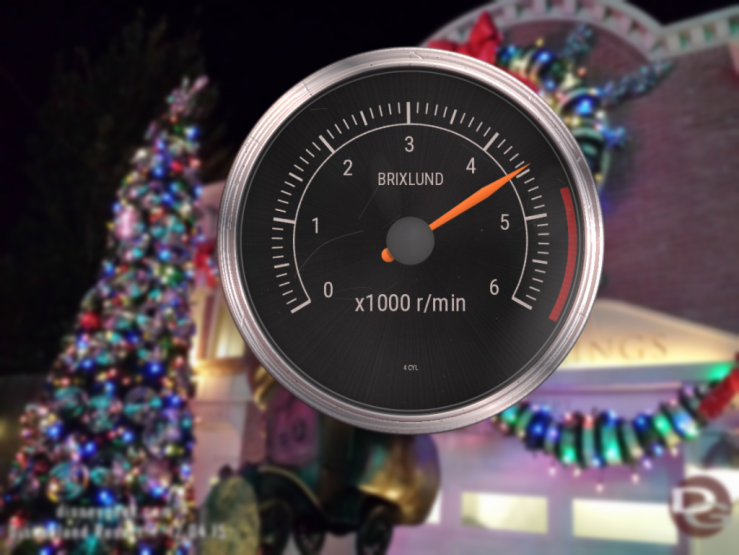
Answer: 4450 rpm
